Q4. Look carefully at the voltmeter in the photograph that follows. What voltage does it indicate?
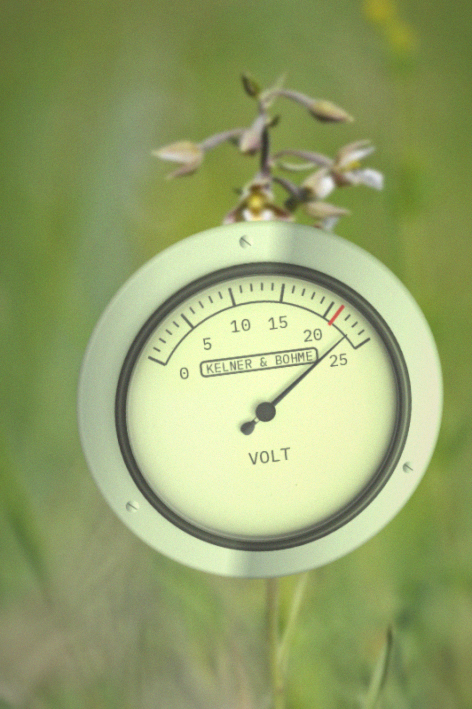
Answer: 23 V
